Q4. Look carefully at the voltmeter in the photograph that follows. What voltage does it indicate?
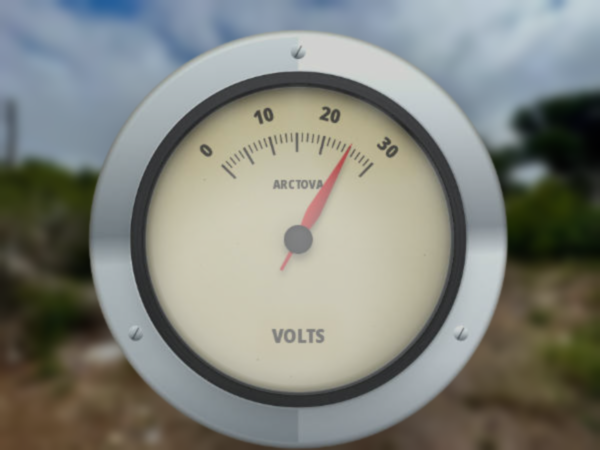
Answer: 25 V
